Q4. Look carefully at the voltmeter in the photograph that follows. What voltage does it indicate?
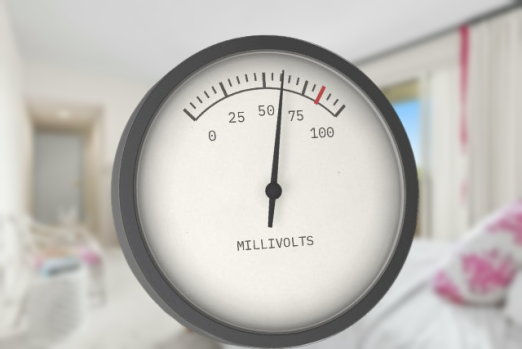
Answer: 60 mV
